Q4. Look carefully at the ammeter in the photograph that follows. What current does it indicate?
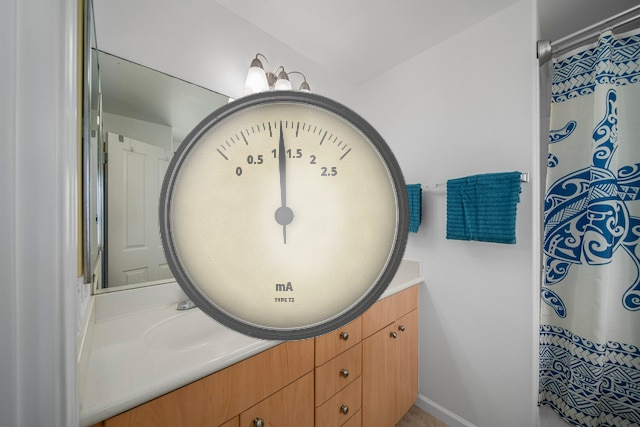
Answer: 1.2 mA
